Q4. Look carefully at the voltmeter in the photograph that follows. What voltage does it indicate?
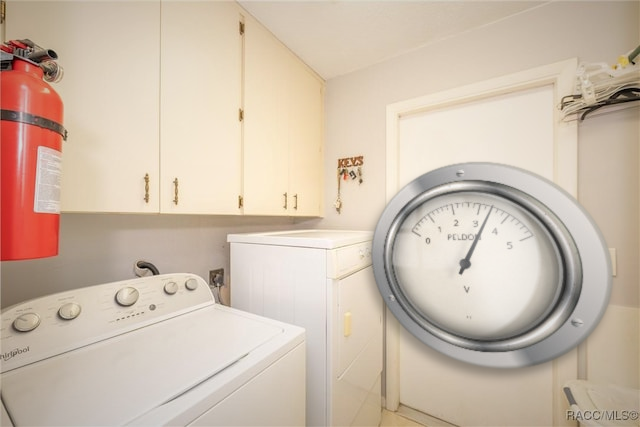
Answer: 3.4 V
